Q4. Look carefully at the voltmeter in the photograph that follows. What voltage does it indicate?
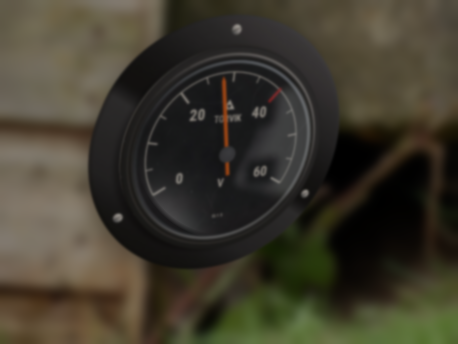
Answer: 27.5 V
